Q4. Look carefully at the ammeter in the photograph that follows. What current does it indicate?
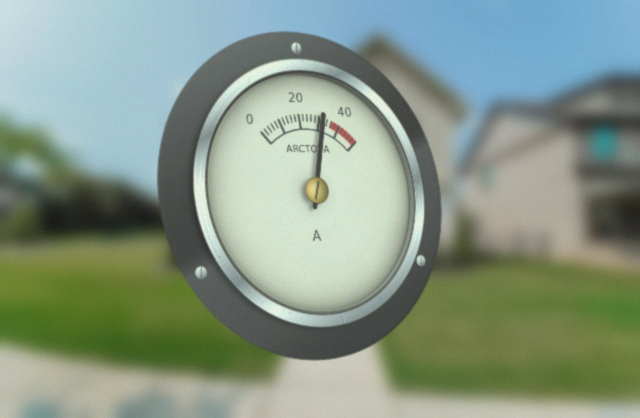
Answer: 30 A
